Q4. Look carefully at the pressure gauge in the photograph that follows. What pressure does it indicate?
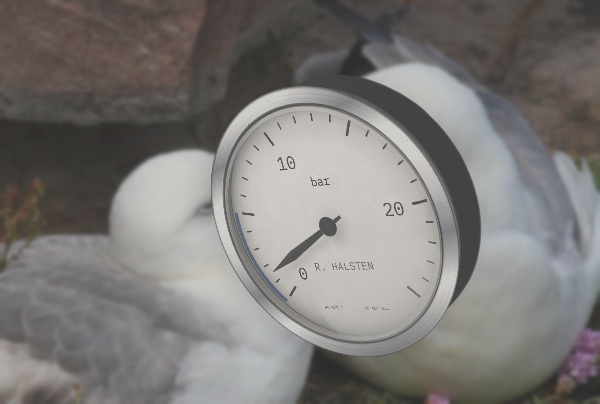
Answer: 1.5 bar
